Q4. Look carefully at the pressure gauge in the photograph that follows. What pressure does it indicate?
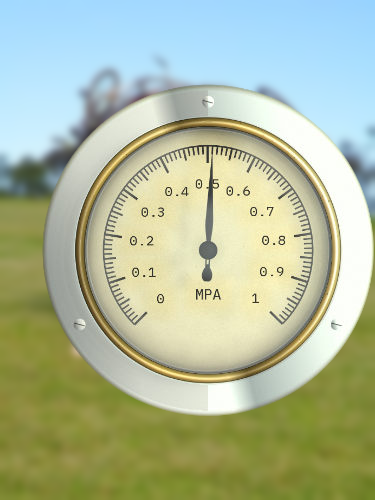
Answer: 0.51 MPa
